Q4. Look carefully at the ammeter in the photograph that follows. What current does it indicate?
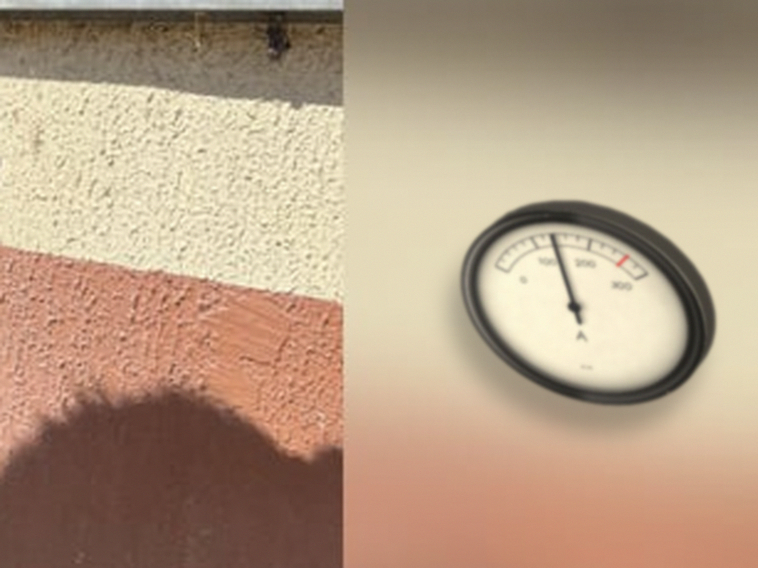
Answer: 140 A
